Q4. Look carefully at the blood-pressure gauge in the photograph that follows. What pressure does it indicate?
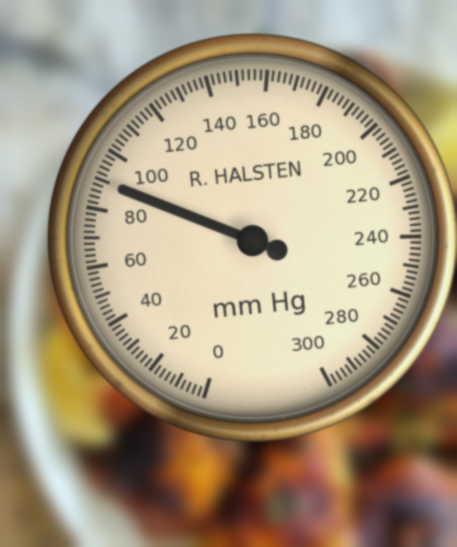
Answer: 90 mmHg
